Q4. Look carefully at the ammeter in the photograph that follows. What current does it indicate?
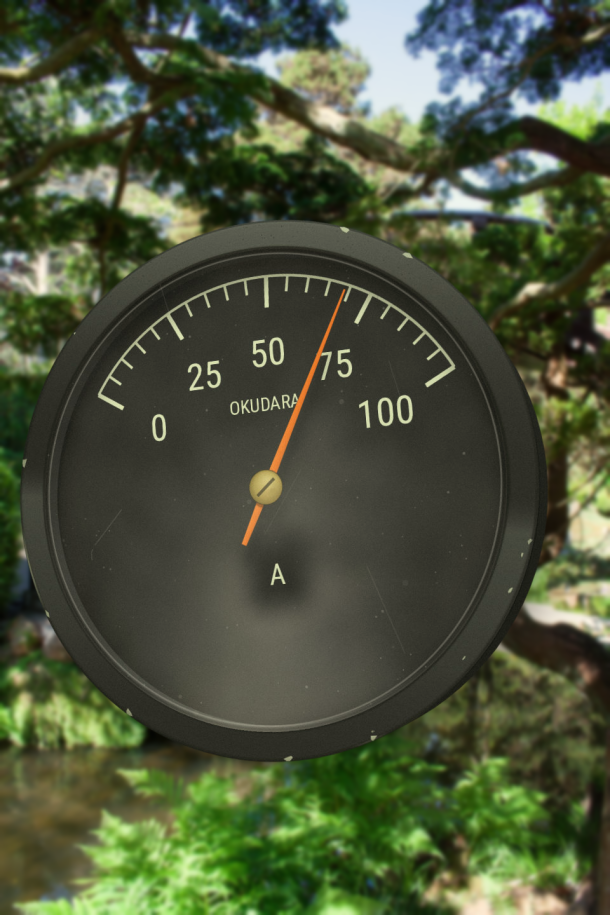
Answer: 70 A
